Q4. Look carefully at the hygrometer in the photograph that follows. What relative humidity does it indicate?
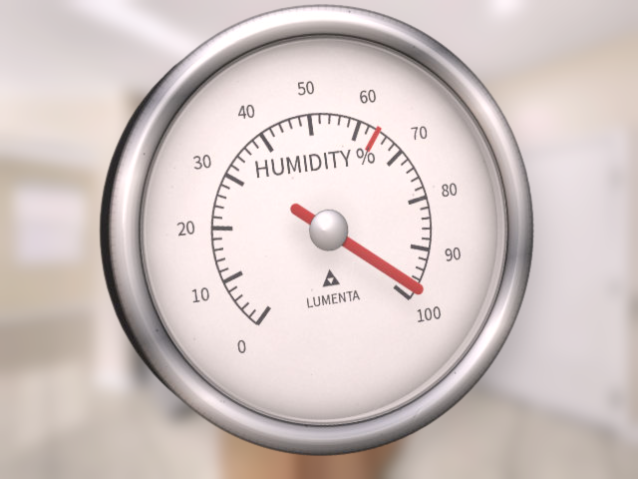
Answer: 98 %
